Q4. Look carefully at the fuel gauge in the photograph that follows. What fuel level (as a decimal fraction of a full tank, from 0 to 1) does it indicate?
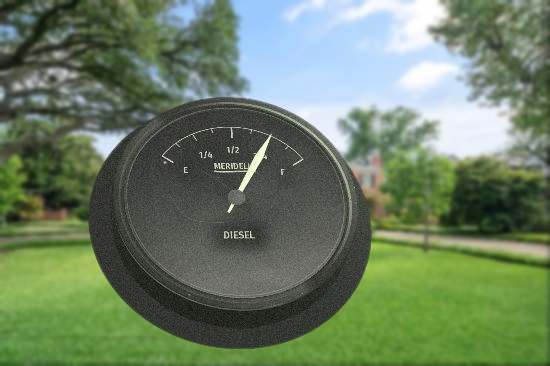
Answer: 0.75
